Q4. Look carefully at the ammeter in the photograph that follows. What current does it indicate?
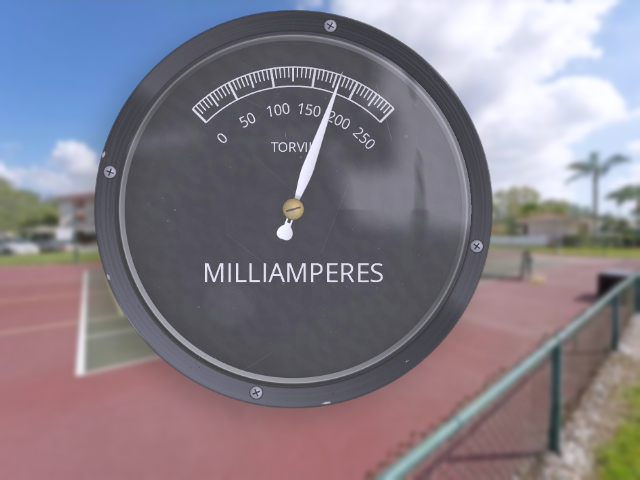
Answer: 180 mA
